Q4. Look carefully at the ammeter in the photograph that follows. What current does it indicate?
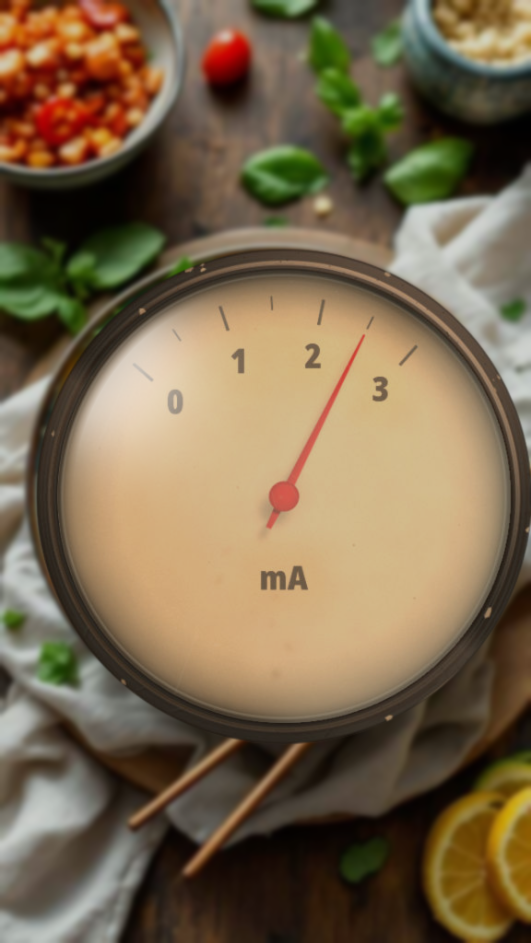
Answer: 2.5 mA
